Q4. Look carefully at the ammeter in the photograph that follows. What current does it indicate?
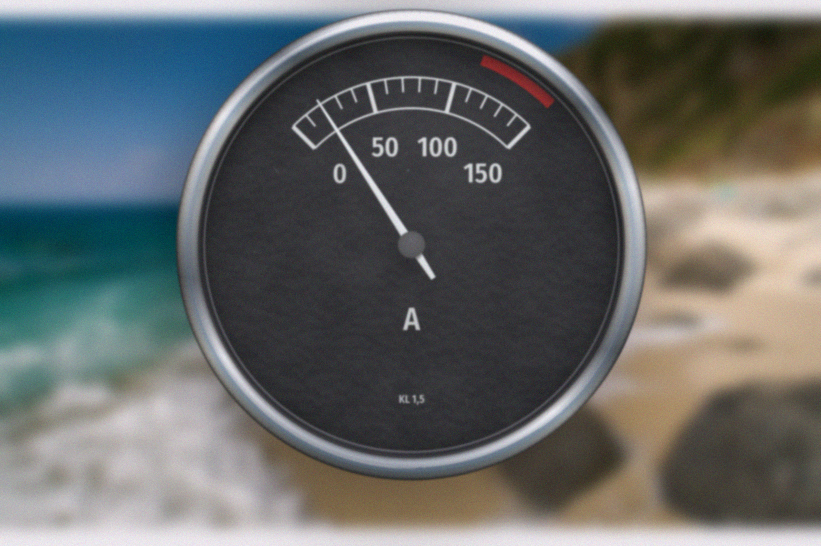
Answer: 20 A
